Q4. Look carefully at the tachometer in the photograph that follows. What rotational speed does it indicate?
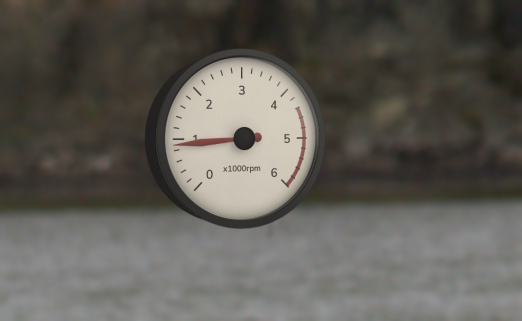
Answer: 900 rpm
